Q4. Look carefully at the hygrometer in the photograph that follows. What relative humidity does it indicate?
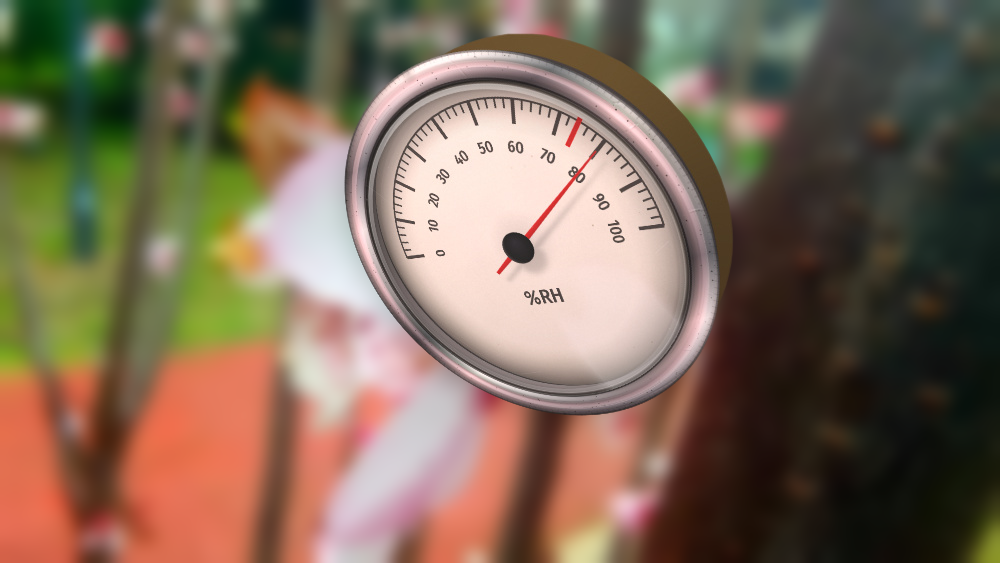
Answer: 80 %
